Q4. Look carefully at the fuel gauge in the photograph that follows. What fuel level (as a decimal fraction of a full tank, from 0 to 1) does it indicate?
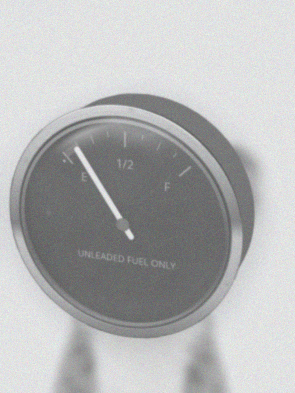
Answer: 0.125
